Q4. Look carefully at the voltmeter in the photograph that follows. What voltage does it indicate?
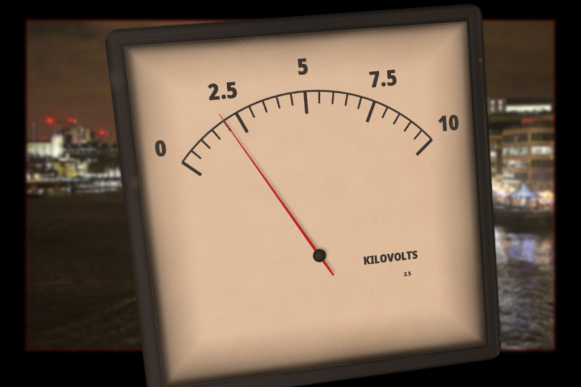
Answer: 2 kV
